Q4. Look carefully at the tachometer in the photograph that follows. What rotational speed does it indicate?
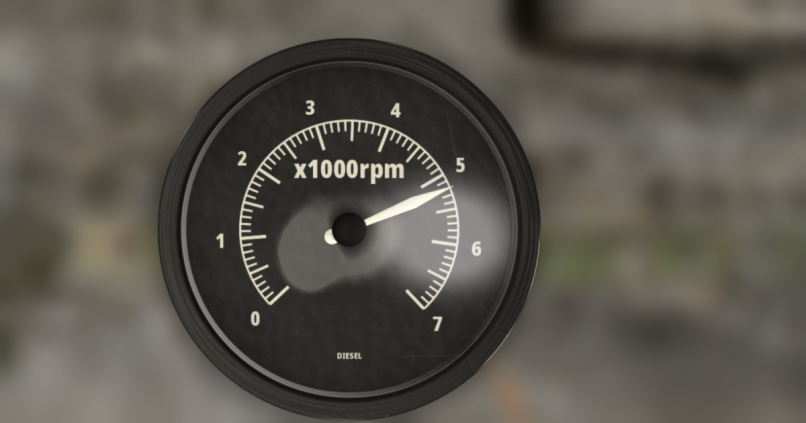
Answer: 5200 rpm
